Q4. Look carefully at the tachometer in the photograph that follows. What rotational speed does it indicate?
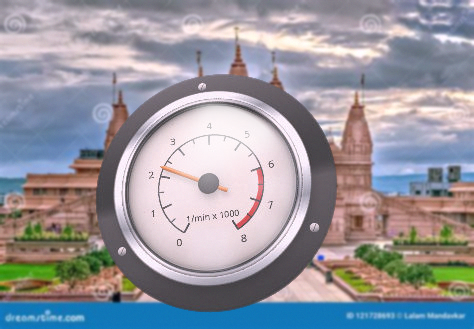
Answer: 2250 rpm
